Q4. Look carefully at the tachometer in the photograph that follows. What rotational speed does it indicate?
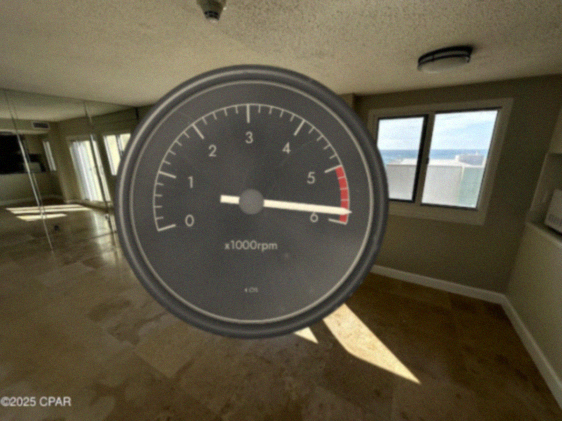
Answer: 5800 rpm
